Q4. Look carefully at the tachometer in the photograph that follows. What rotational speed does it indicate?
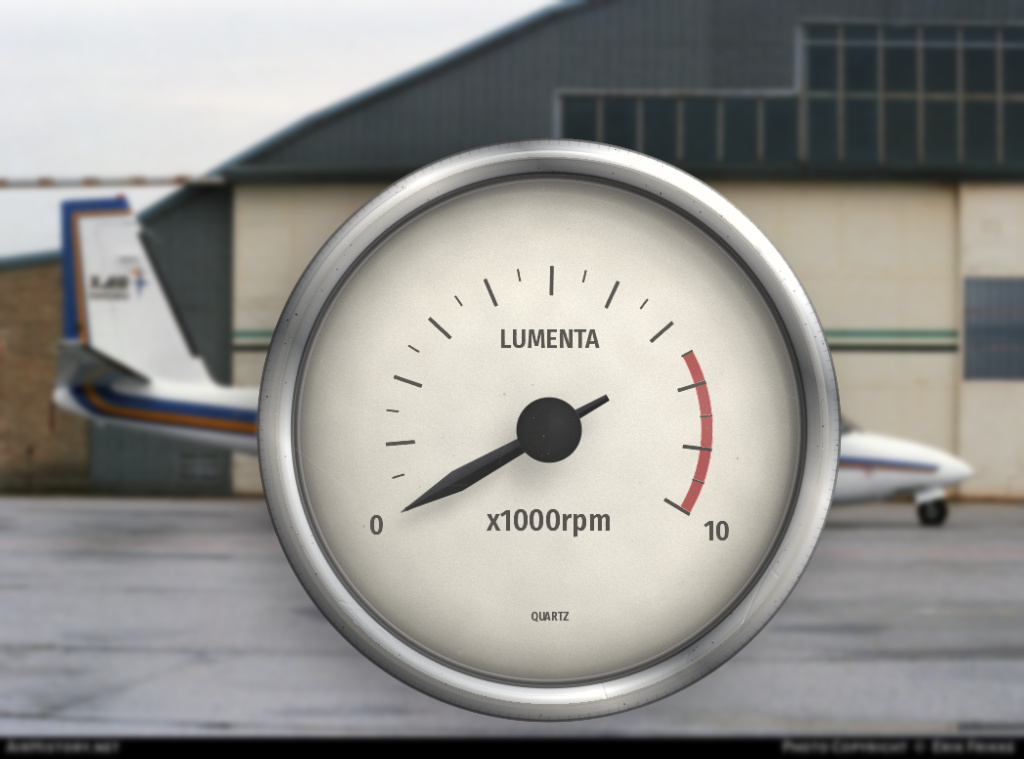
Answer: 0 rpm
